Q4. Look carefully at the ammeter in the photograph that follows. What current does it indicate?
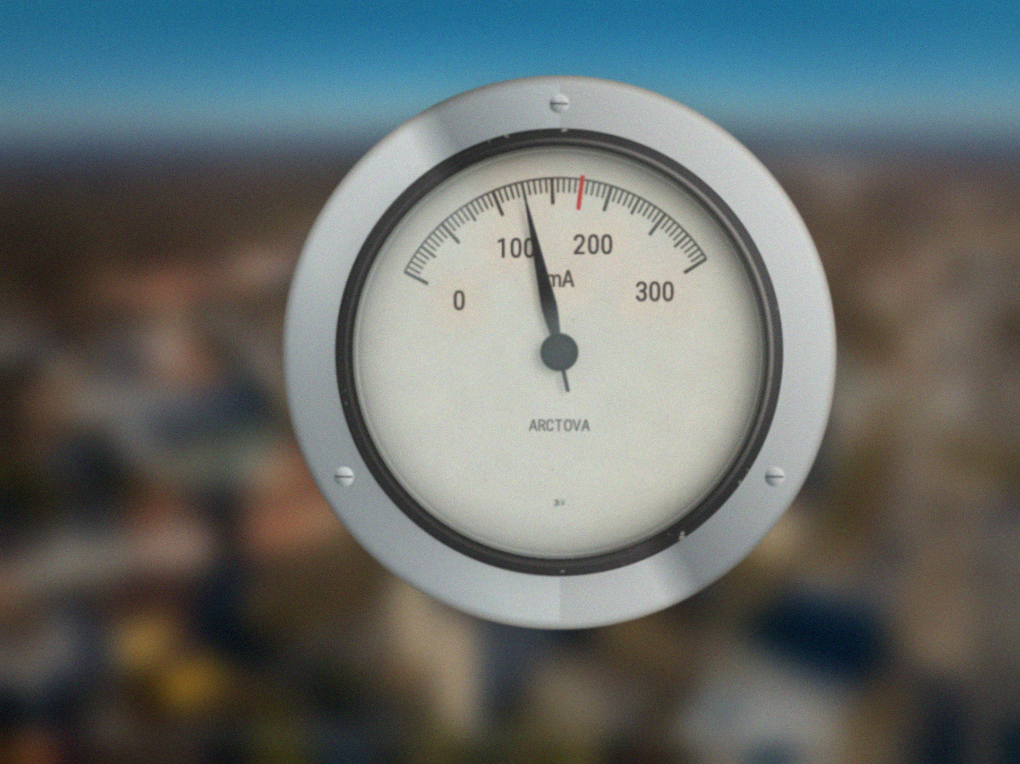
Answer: 125 mA
